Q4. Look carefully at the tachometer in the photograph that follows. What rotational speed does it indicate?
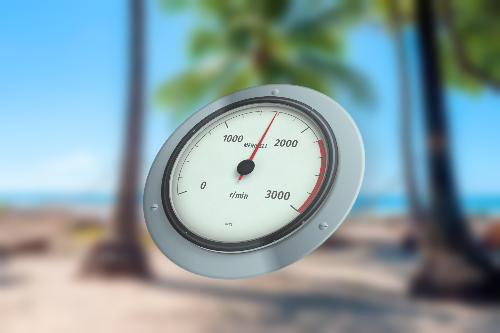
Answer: 1600 rpm
